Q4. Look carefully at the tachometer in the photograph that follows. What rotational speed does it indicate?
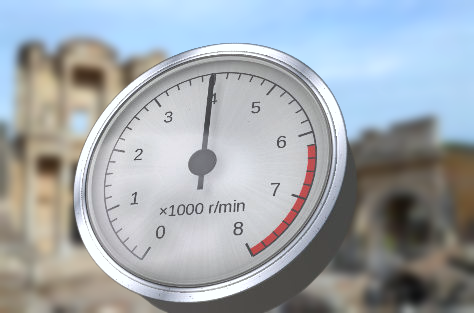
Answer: 4000 rpm
